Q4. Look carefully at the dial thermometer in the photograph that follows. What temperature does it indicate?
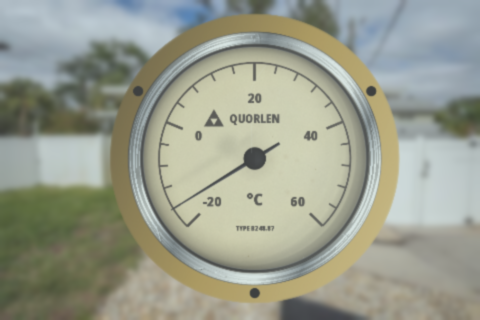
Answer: -16 °C
